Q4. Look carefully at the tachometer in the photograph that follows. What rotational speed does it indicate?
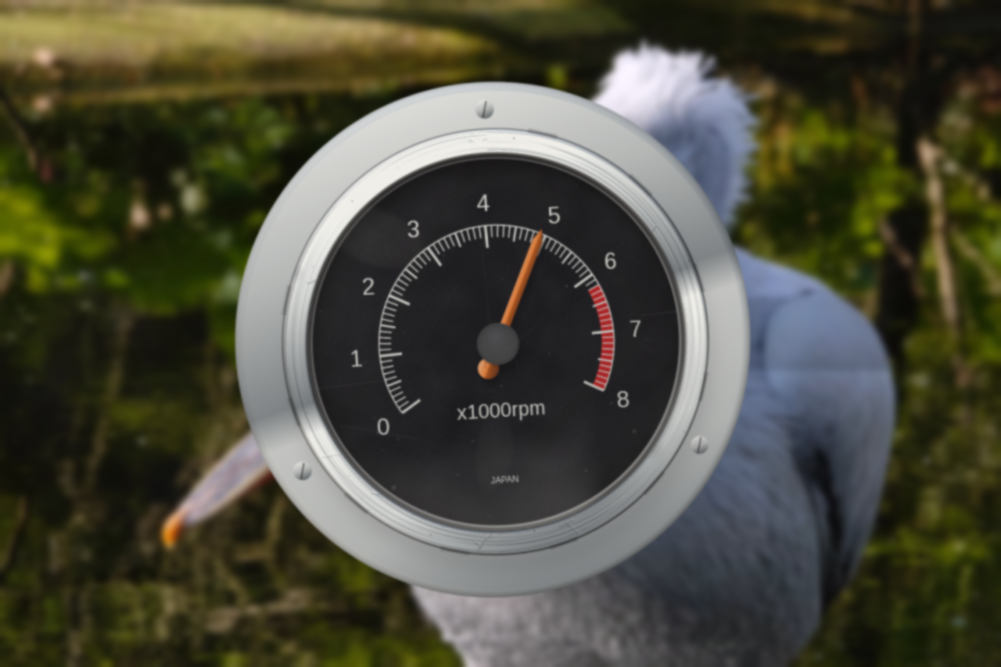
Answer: 4900 rpm
